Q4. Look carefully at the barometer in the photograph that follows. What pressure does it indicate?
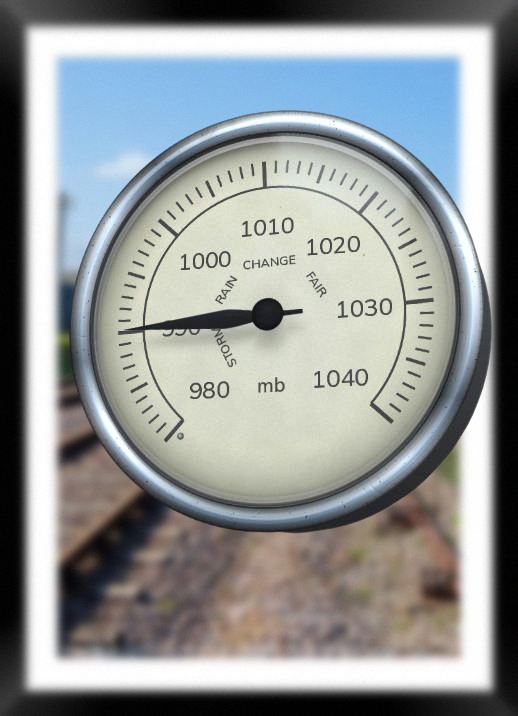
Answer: 990 mbar
